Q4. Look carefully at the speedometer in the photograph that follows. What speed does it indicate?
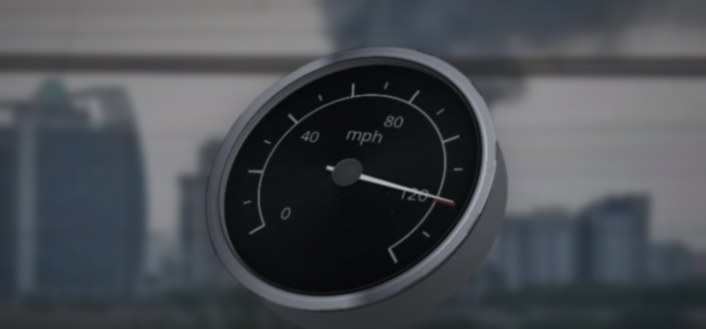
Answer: 120 mph
